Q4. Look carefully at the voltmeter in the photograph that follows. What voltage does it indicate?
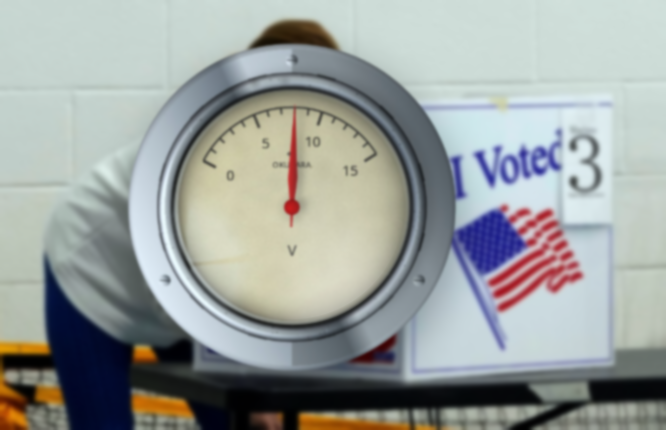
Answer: 8 V
